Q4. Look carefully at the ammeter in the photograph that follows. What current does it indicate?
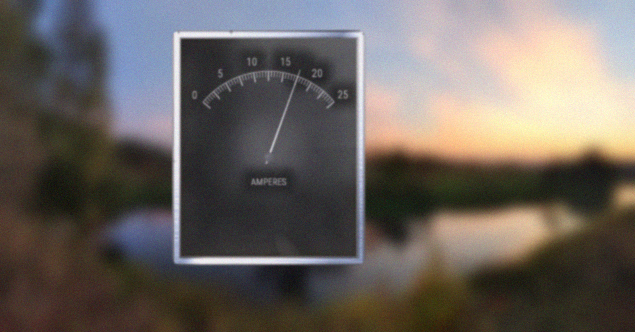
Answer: 17.5 A
